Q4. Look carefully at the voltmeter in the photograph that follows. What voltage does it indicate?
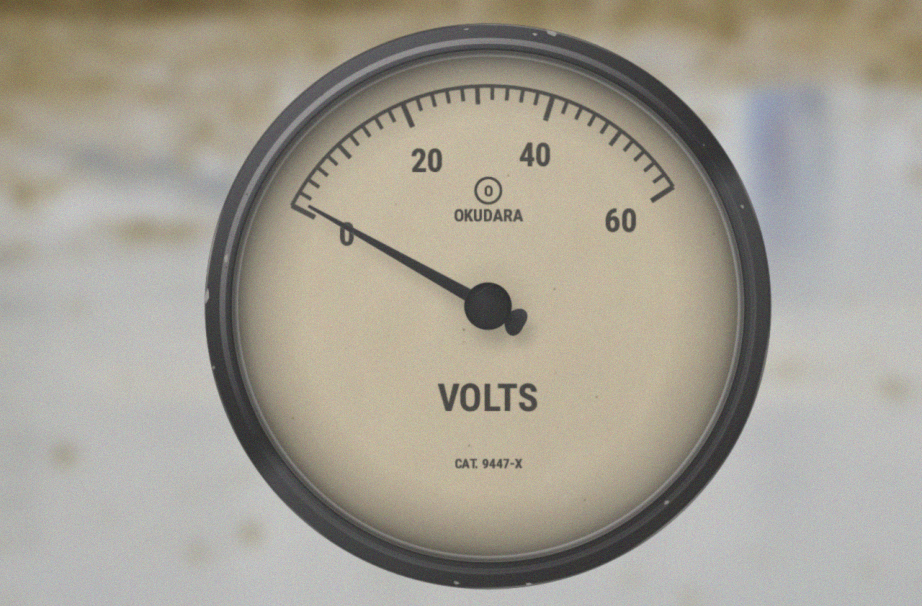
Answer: 1 V
